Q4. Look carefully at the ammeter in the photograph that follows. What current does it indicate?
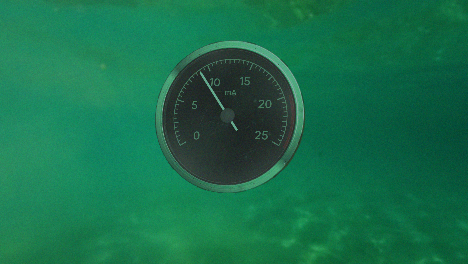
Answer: 9 mA
